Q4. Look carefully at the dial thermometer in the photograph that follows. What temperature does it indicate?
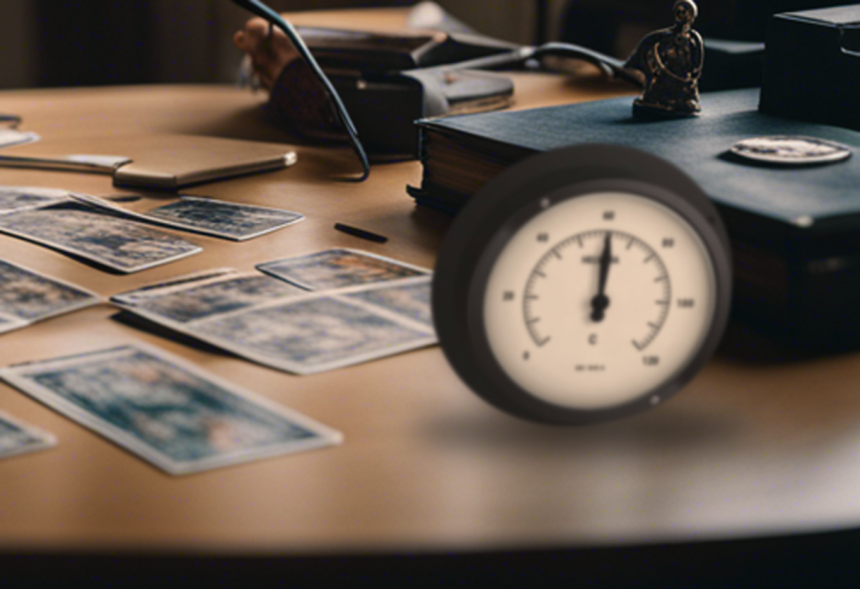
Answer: 60 °C
